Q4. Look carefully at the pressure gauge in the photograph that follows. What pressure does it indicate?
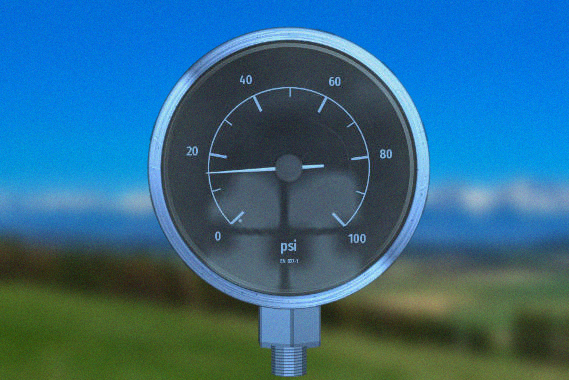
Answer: 15 psi
